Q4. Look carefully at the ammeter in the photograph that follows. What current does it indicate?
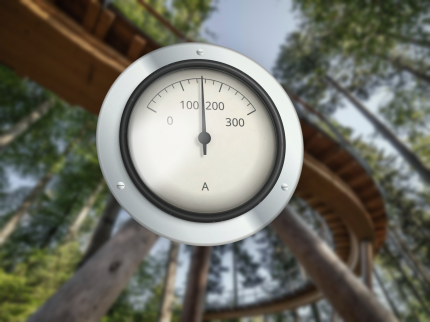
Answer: 150 A
